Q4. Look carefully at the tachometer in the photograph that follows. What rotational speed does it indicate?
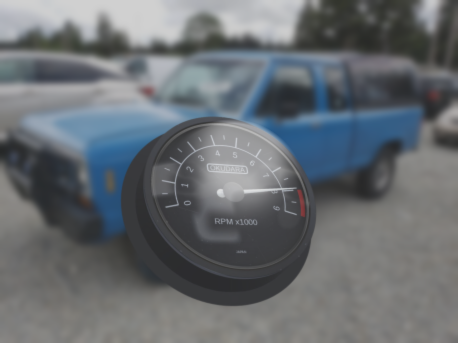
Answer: 8000 rpm
